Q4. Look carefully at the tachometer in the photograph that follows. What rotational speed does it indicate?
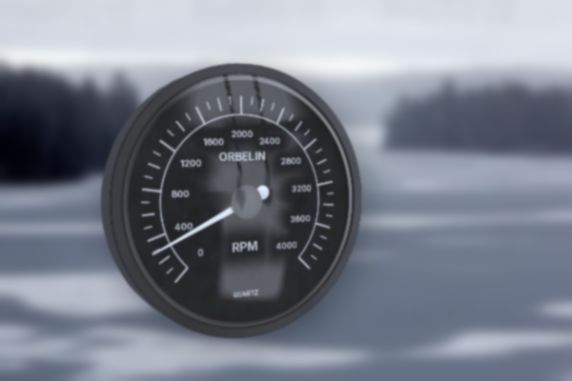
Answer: 300 rpm
